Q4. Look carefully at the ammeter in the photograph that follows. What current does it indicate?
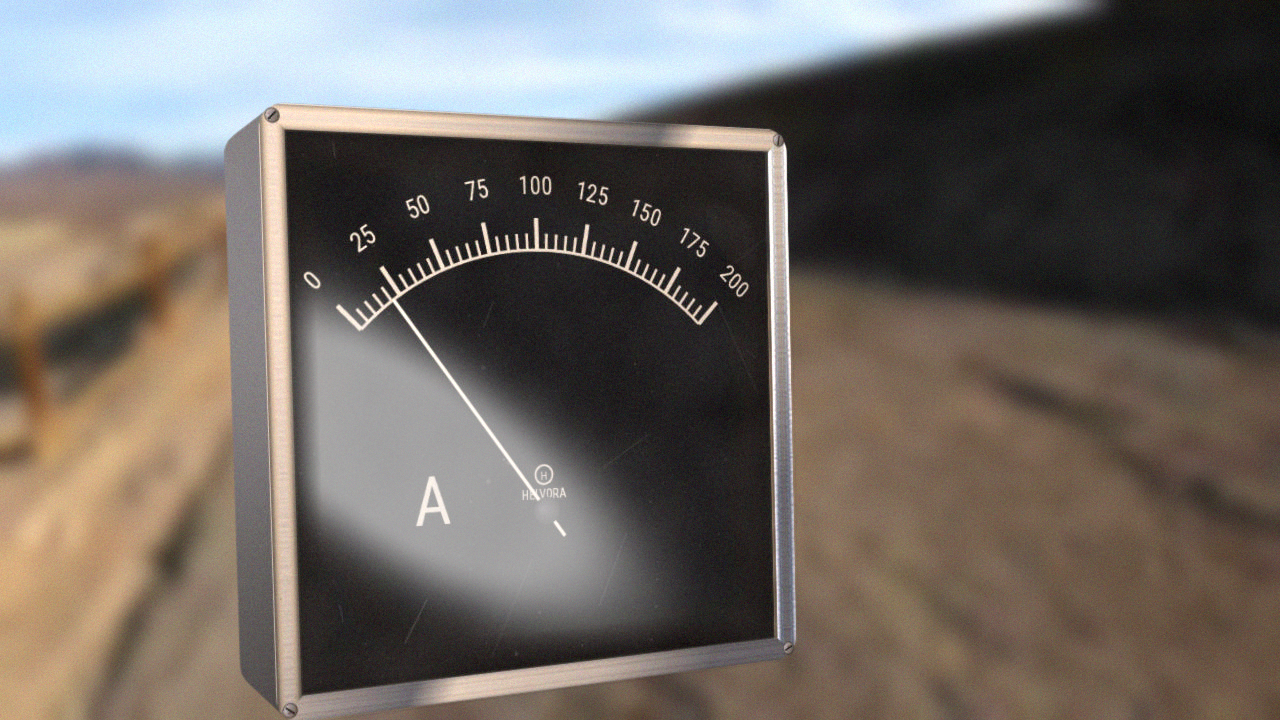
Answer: 20 A
